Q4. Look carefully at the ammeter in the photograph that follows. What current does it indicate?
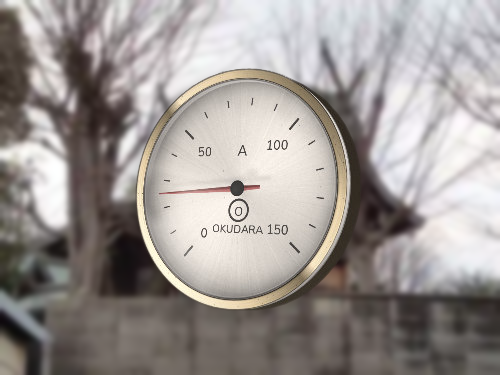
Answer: 25 A
